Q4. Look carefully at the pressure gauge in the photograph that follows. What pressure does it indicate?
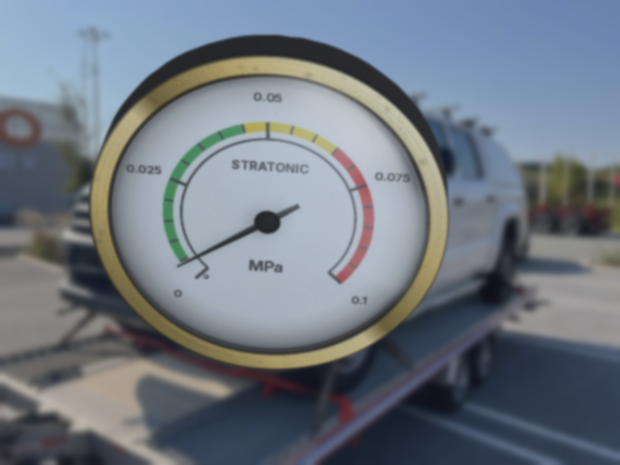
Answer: 0.005 MPa
